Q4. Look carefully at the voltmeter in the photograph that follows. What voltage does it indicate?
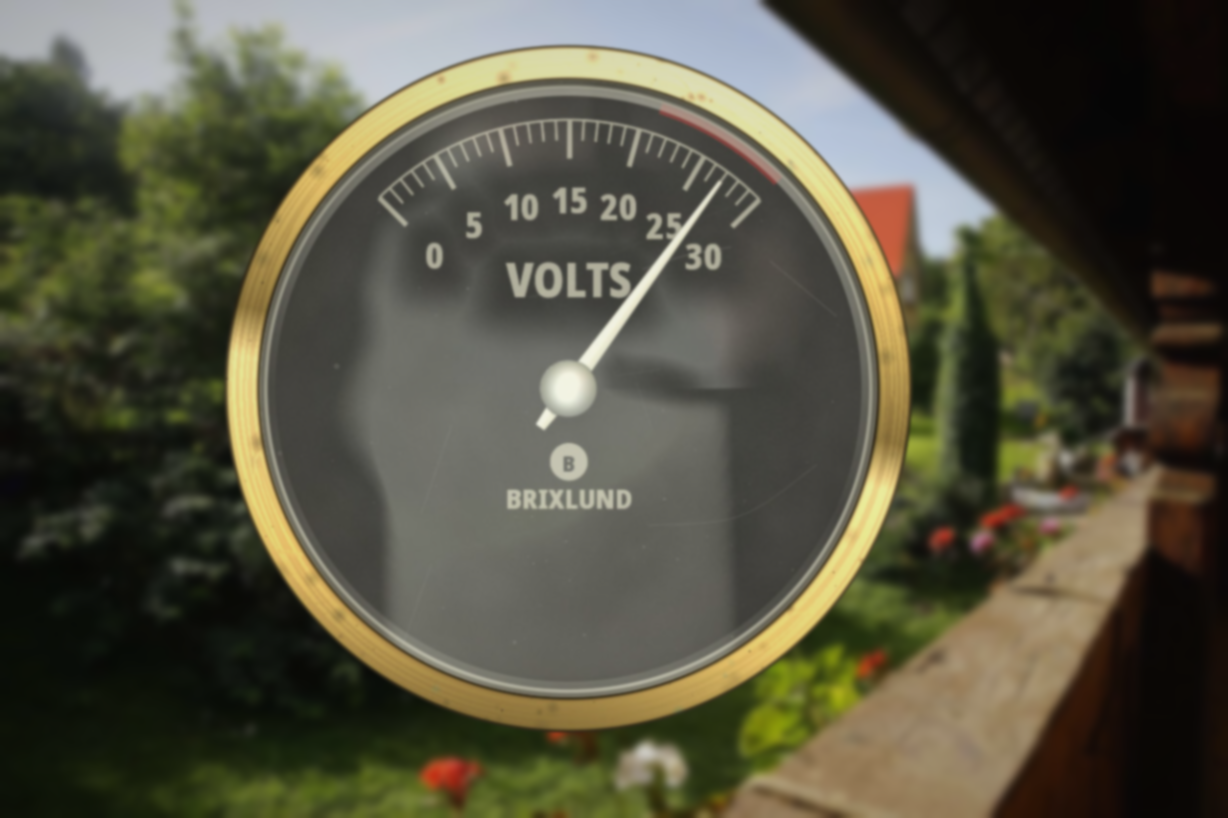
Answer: 27 V
